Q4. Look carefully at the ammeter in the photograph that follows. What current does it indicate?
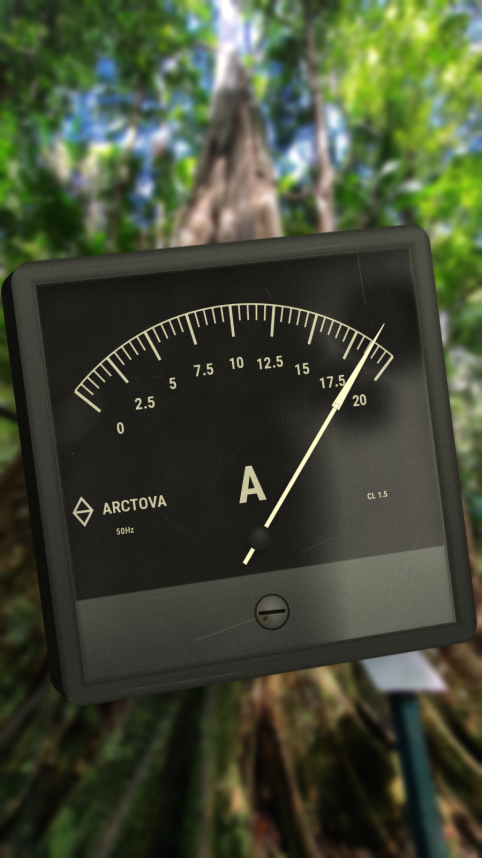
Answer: 18.5 A
